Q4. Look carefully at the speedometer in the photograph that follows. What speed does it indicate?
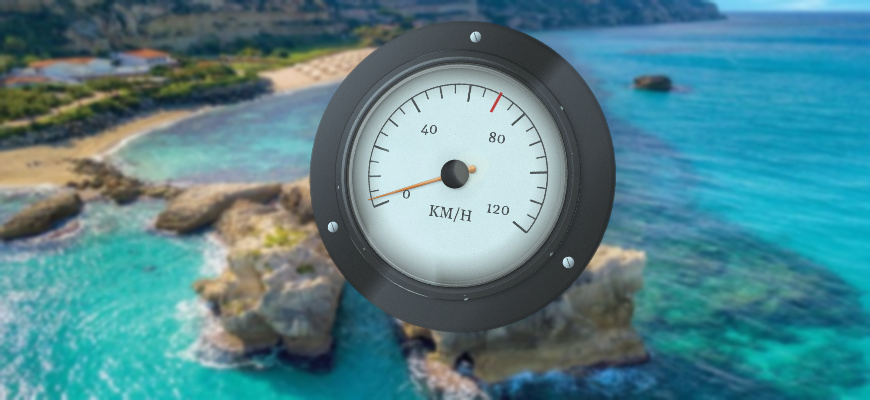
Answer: 2.5 km/h
